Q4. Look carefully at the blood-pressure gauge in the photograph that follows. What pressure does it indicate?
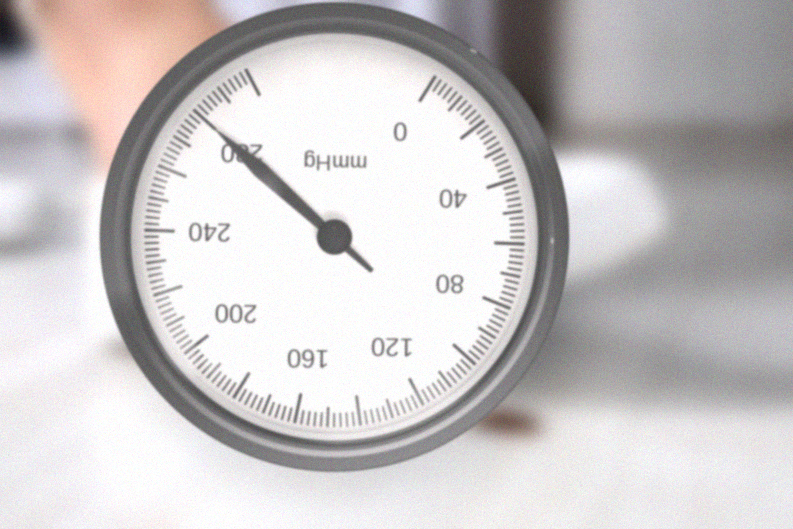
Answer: 280 mmHg
